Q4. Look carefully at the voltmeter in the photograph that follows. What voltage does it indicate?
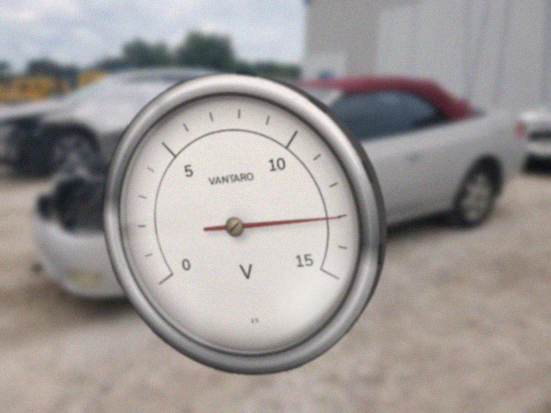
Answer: 13 V
